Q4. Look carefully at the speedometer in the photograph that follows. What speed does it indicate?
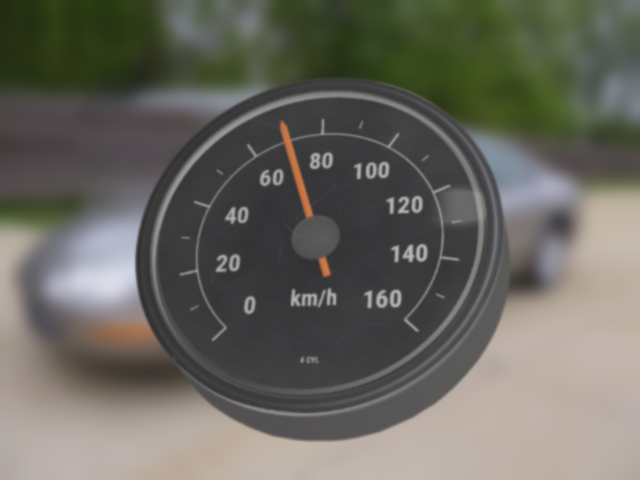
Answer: 70 km/h
